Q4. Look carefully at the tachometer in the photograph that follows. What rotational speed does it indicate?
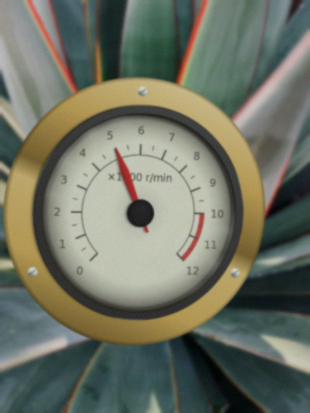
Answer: 5000 rpm
